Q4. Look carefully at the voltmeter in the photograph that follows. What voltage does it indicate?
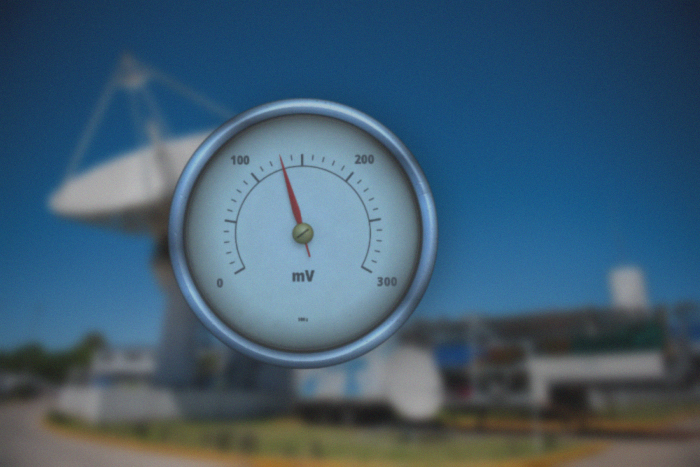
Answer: 130 mV
